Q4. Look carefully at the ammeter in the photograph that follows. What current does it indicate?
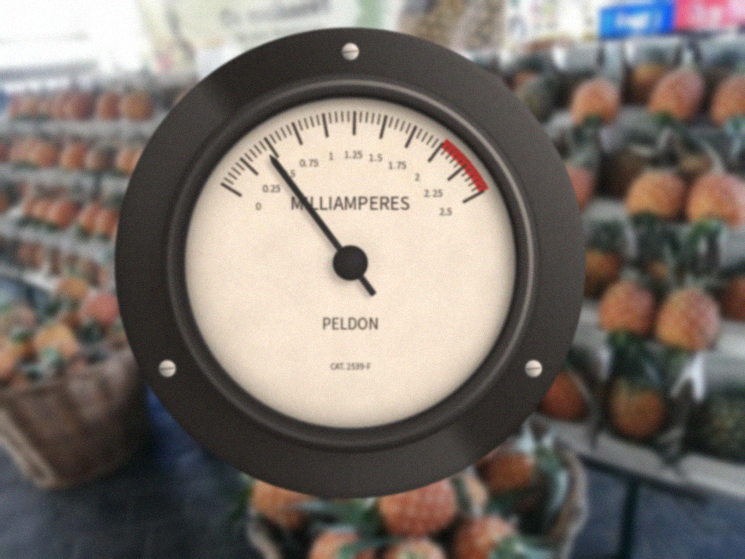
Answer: 0.45 mA
